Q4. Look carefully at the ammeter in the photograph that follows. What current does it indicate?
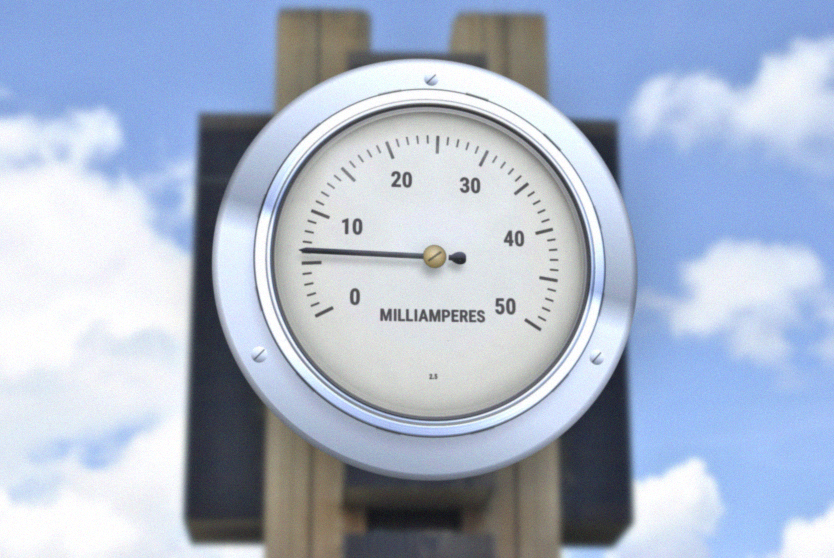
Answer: 6 mA
